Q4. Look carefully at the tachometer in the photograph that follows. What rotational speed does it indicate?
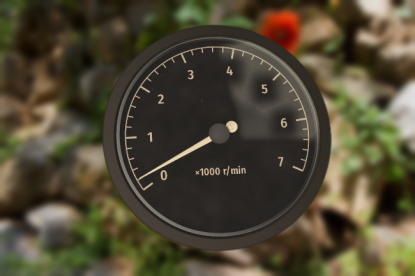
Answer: 200 rpm
